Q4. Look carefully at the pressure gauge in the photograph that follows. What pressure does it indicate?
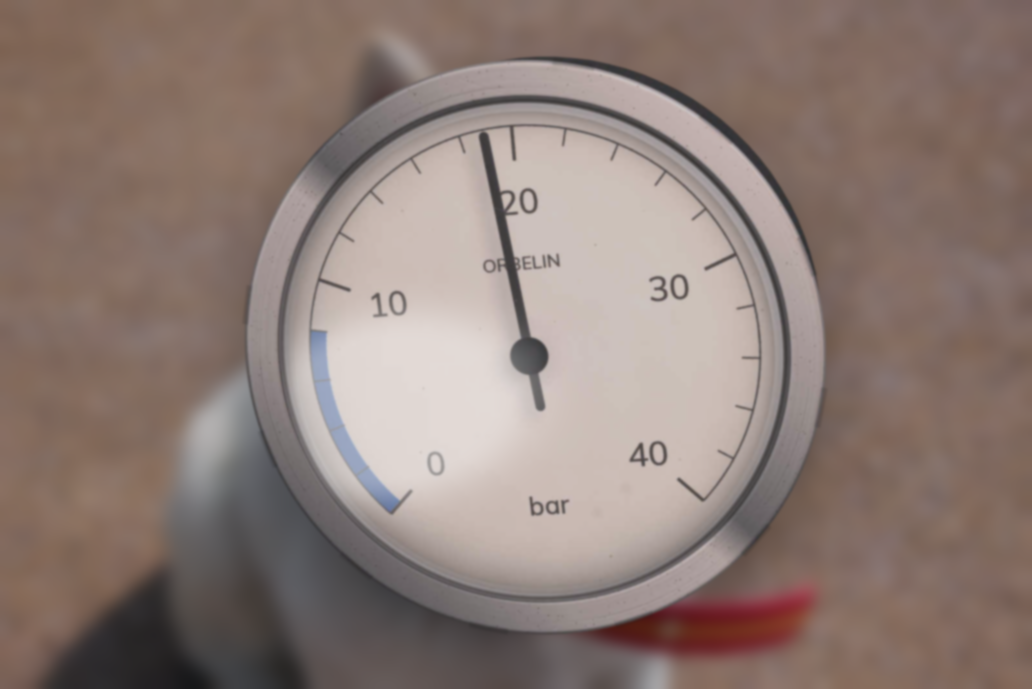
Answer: 19 bar
